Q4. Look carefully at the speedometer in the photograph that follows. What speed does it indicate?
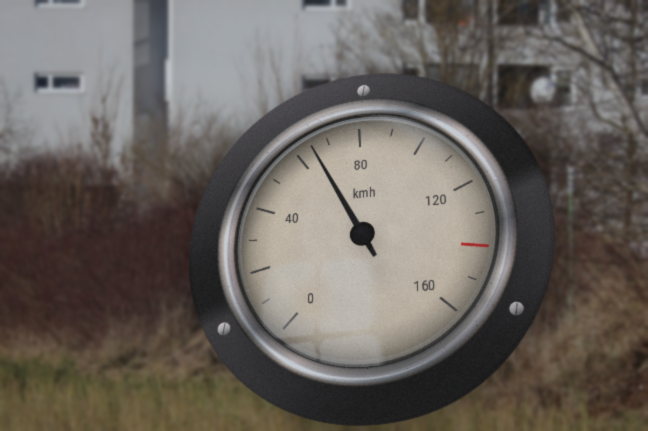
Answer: 65 km/h
